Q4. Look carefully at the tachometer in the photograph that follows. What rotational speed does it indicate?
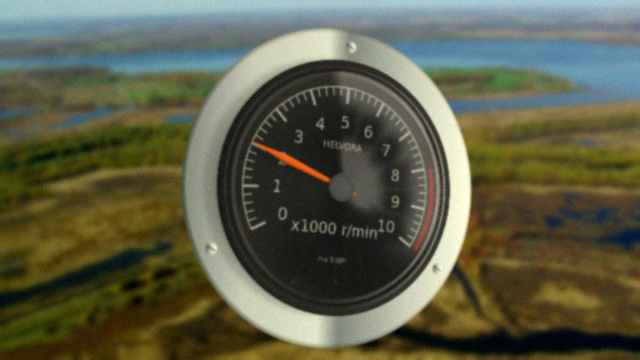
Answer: 2000 rpm
